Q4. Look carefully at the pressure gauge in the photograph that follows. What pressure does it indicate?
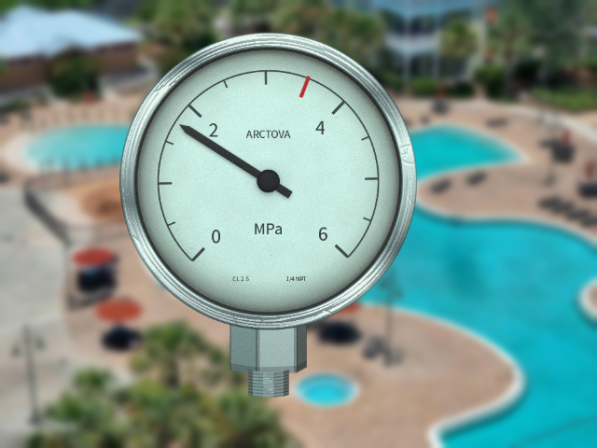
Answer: 1.75 MPa
